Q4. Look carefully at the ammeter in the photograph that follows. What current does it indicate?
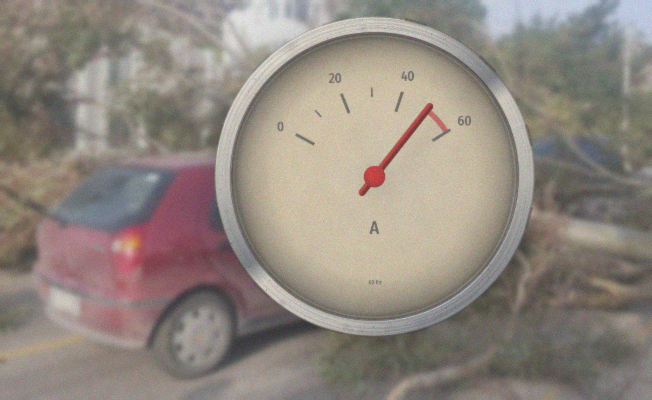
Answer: 50 A
